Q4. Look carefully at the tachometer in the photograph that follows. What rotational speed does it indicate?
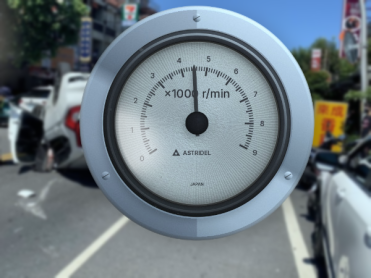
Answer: 4500 rpm
